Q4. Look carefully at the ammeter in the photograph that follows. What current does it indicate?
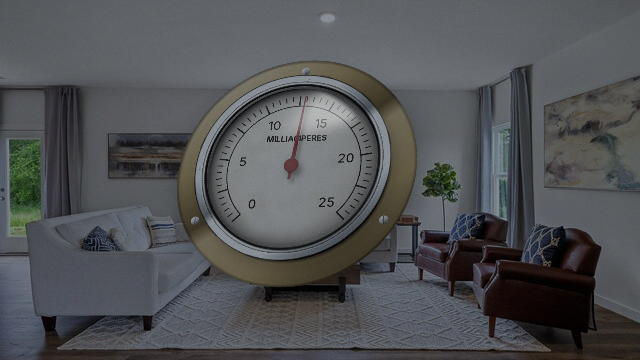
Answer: 13 mA
